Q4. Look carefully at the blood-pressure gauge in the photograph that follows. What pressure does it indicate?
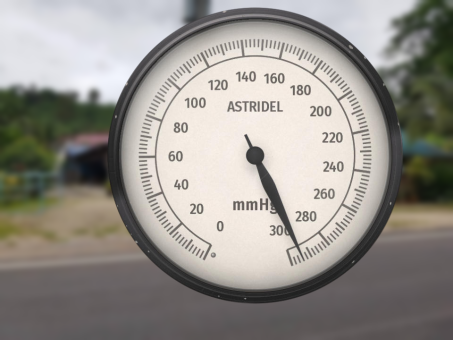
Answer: 294 mmHg
